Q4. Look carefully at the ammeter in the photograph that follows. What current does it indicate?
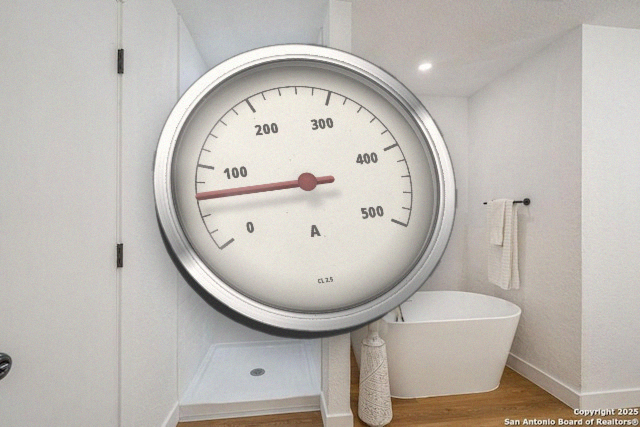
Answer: 60 A
